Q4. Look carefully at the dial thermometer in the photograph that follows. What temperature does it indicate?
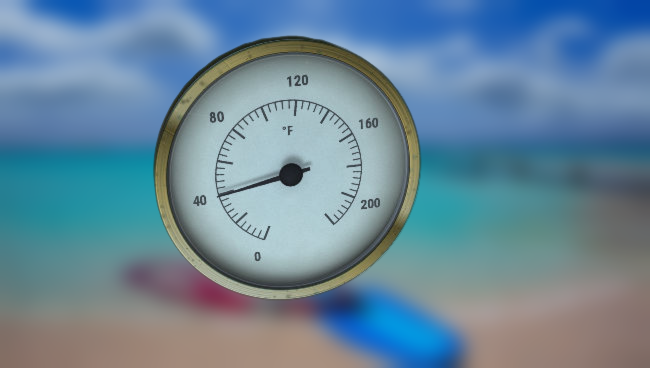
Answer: 40 °F
